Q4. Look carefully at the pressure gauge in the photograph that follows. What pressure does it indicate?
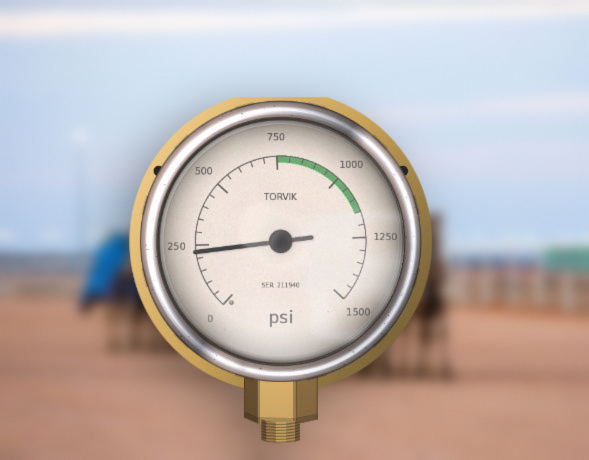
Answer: 225 psi
